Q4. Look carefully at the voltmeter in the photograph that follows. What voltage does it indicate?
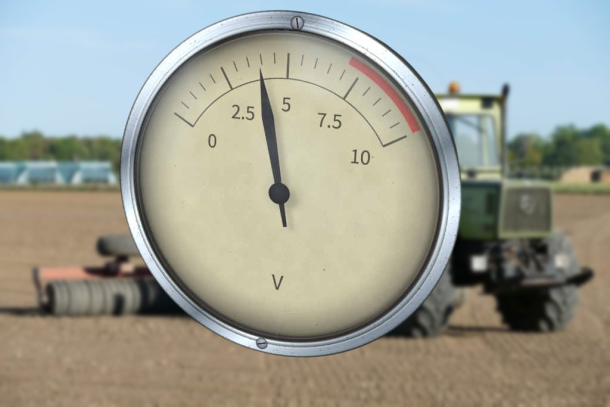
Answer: 4 V
